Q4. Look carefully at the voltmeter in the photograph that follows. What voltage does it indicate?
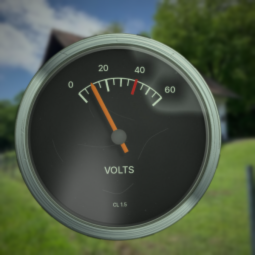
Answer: 10 V
